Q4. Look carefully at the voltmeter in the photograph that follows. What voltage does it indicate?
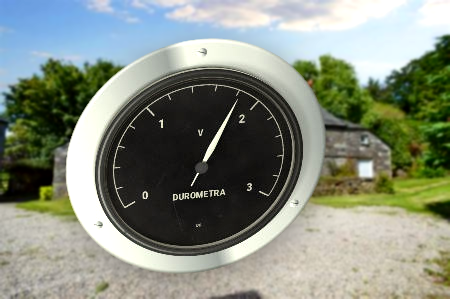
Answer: 1.8 V
